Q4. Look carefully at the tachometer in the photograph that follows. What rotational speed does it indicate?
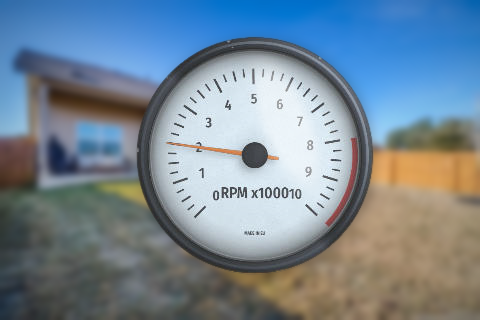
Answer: 2000 rpm
